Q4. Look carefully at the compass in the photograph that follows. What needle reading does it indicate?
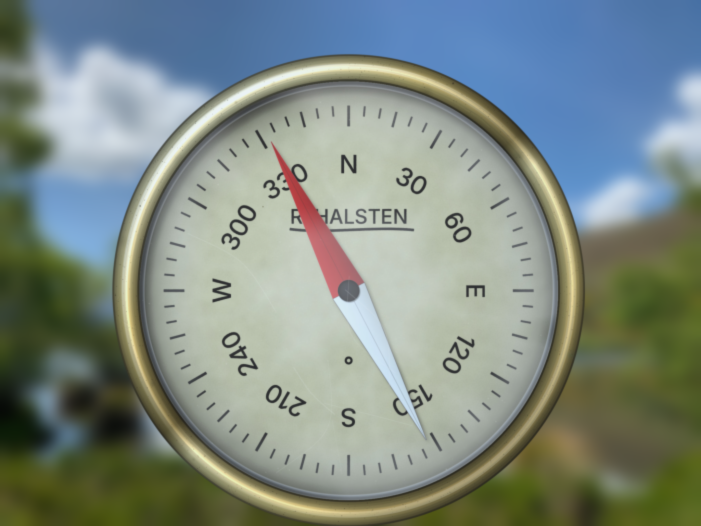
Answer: 332.5 °
